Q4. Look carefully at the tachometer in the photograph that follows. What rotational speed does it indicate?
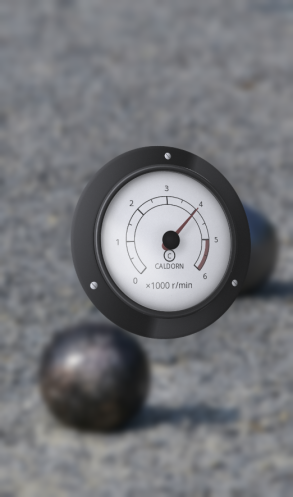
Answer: 4000 rpm
